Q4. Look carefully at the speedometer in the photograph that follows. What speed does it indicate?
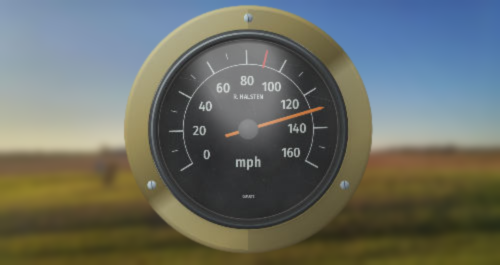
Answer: 130 mph
